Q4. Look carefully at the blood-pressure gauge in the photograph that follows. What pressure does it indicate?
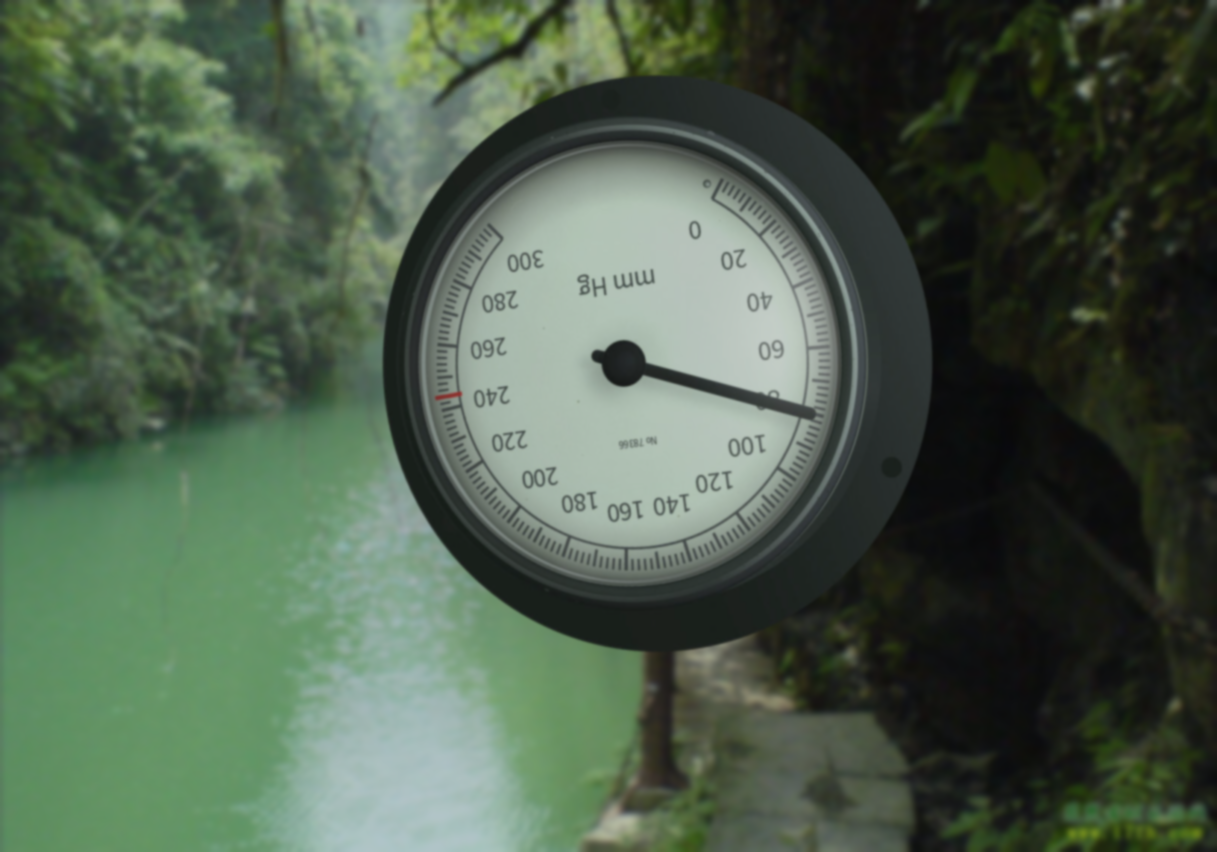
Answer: 80 mmHg
